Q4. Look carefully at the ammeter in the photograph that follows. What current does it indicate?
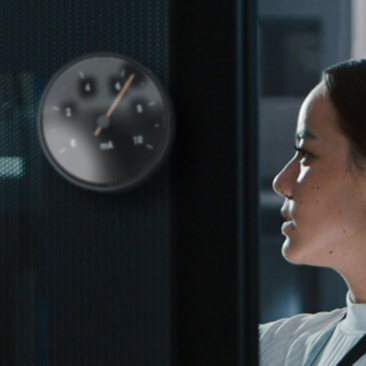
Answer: 6.5 mA
